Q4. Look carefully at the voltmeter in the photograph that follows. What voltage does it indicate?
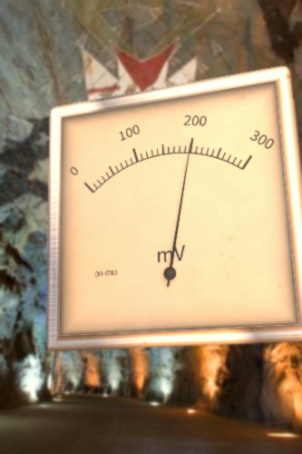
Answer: 200 mV
